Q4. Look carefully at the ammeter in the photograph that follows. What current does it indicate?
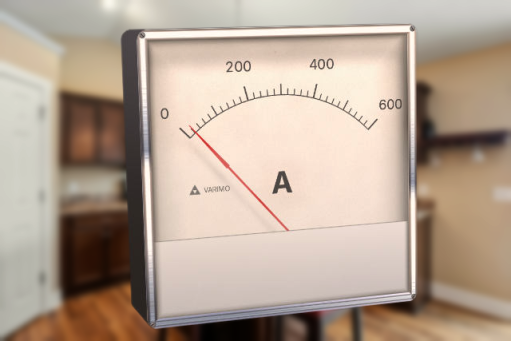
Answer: 20 A
